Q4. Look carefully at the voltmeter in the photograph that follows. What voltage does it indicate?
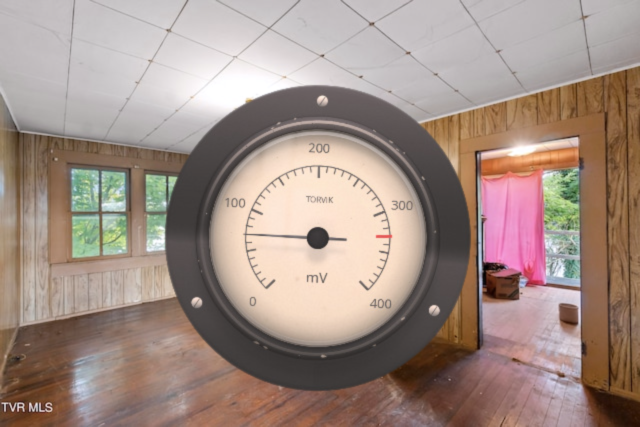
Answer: 70 mV
